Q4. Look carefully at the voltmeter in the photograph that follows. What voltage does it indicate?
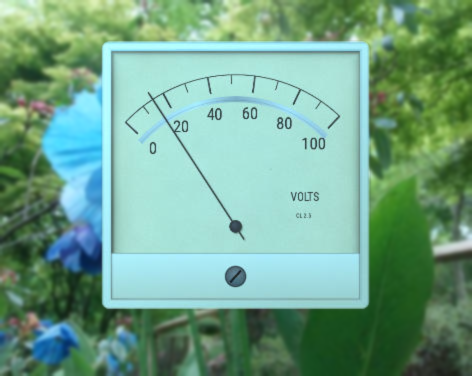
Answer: 15 V
